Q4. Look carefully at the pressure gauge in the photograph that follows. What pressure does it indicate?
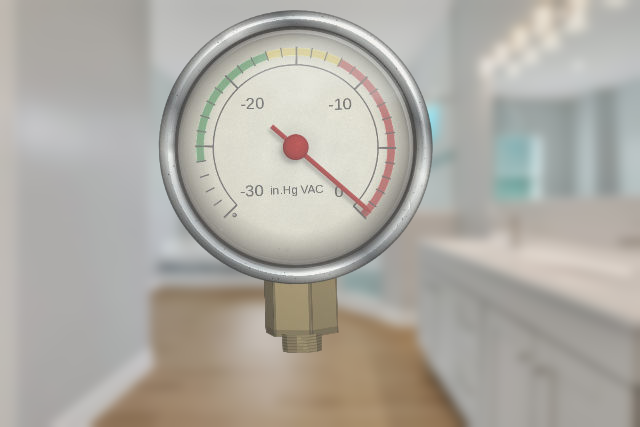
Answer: -0.5 inHg
